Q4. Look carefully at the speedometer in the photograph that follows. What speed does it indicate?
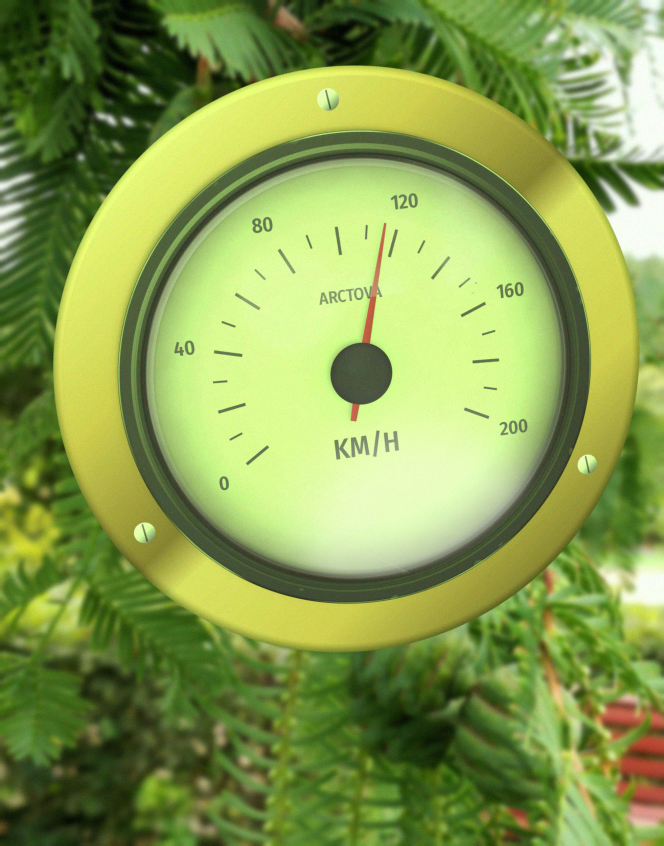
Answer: 115 km/h
